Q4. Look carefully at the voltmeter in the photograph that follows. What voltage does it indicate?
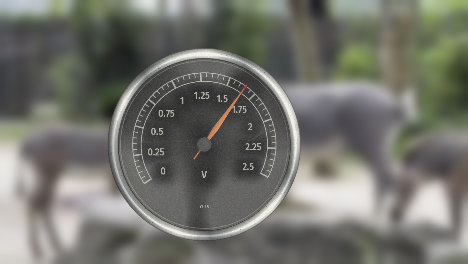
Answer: 1.65 V
